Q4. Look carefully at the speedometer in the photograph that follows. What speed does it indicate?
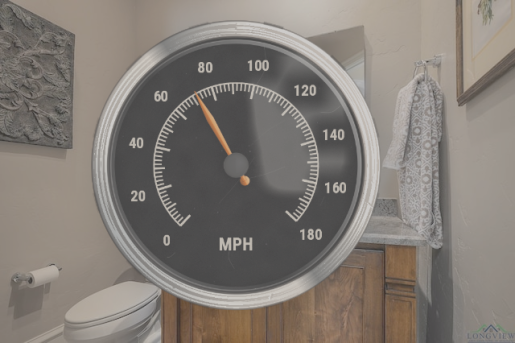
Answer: 72 mph
